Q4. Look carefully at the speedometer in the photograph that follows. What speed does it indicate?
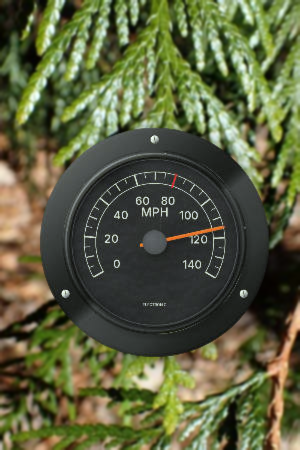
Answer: 115 mph
